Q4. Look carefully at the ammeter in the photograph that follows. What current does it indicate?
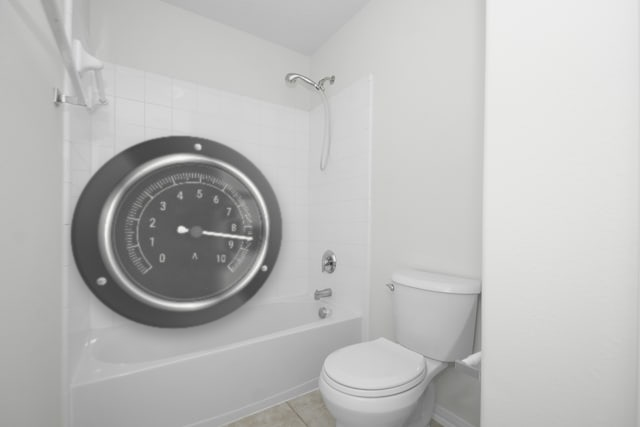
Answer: 8.5 A
